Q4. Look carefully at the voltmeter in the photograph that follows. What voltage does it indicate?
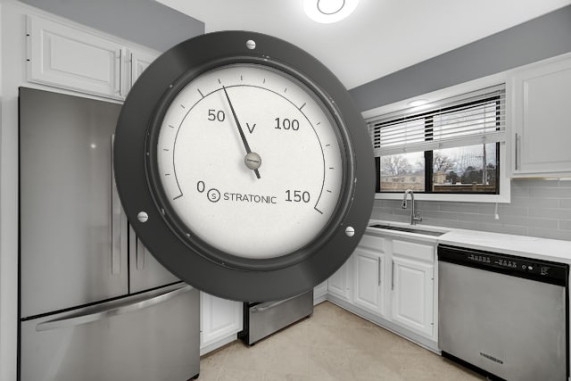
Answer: 60 V
